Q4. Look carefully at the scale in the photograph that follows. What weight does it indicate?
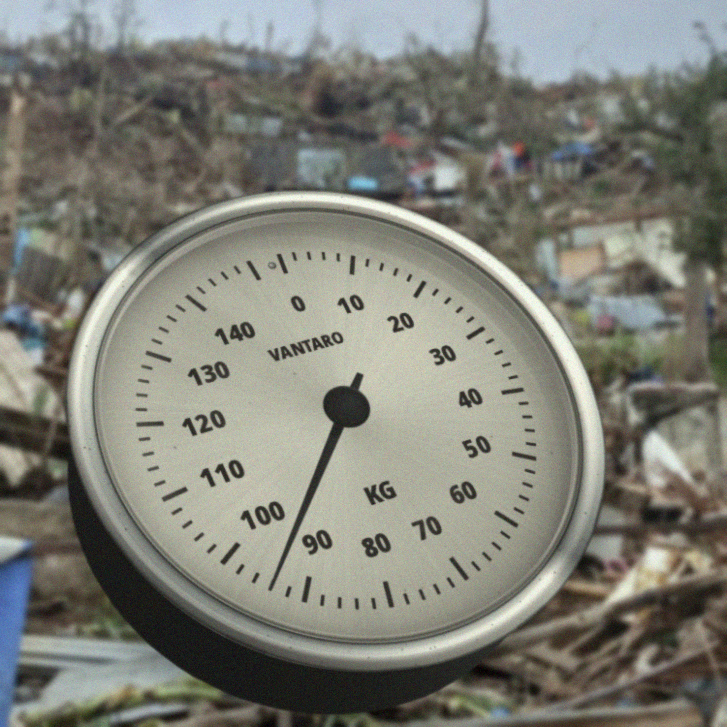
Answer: 94 kg
